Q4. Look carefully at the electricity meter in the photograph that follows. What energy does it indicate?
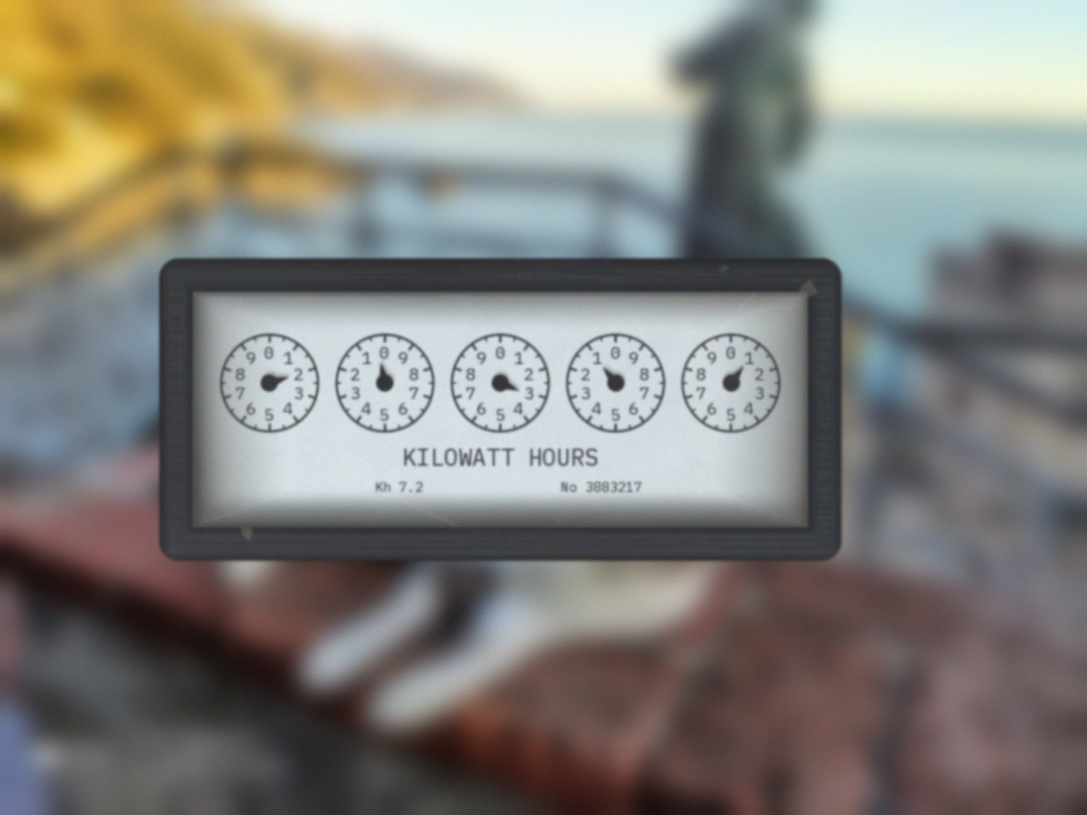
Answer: 20311 kWh
